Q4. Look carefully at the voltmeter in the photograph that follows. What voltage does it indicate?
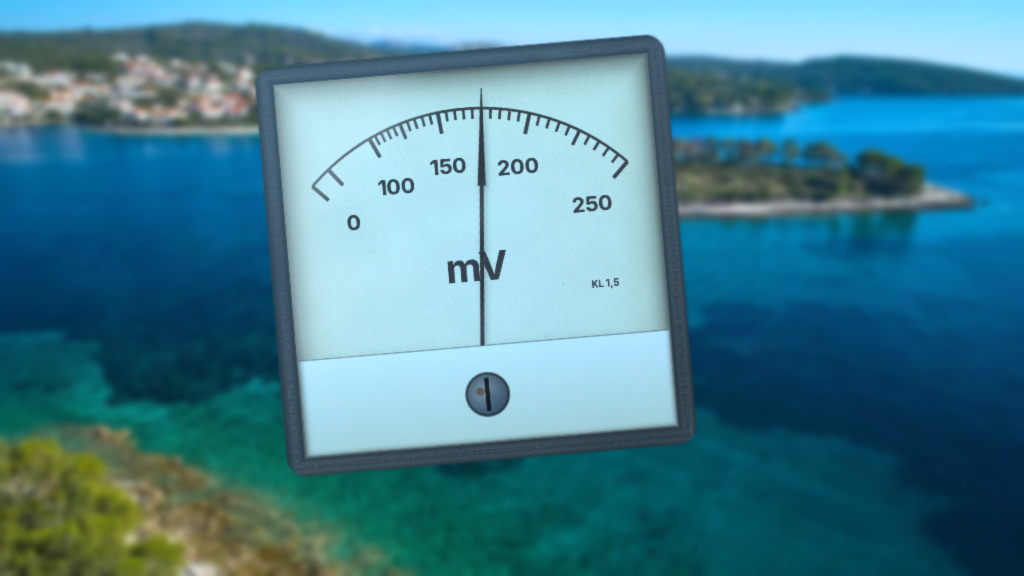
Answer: 175 mV
